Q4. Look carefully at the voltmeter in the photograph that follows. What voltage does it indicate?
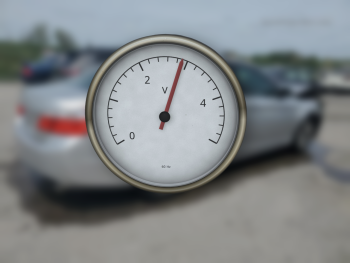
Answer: 2.9 V
